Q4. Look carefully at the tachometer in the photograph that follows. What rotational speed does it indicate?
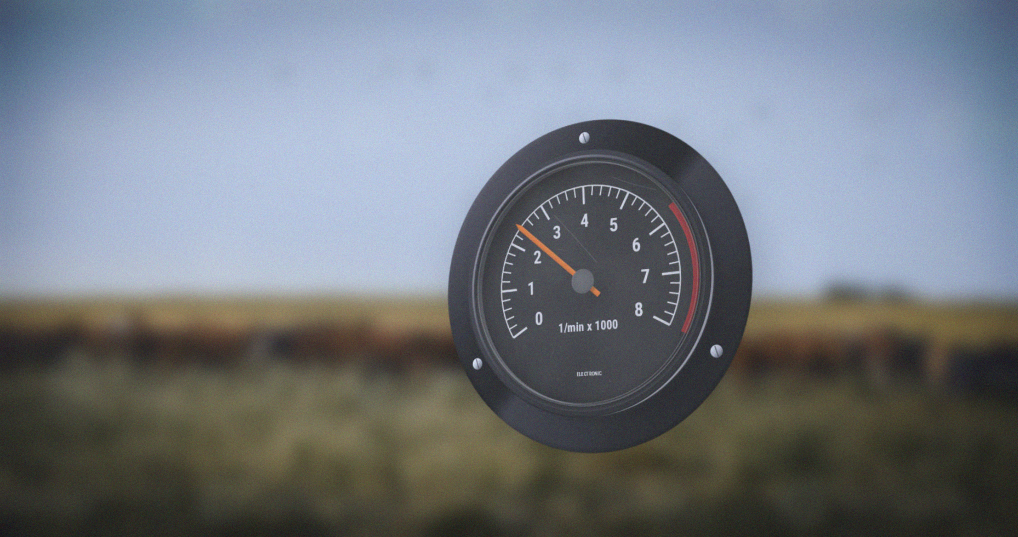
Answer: 2400 rpm
